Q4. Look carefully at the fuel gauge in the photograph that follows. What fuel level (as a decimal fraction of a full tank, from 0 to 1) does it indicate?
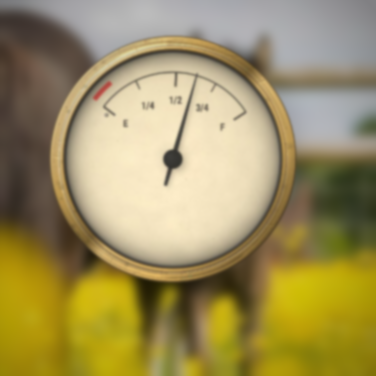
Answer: 0.625
